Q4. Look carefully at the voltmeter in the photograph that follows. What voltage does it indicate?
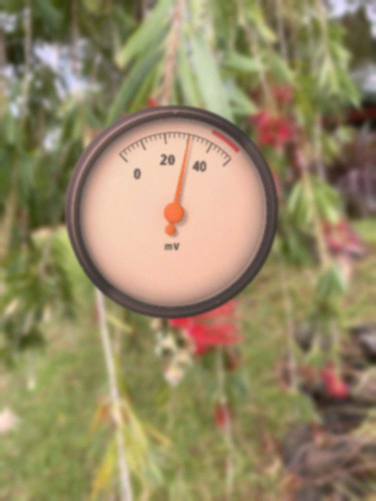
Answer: 30 mV
